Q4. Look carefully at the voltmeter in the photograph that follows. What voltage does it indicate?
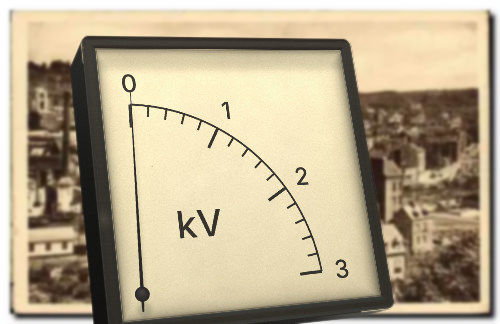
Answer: 0 kV
